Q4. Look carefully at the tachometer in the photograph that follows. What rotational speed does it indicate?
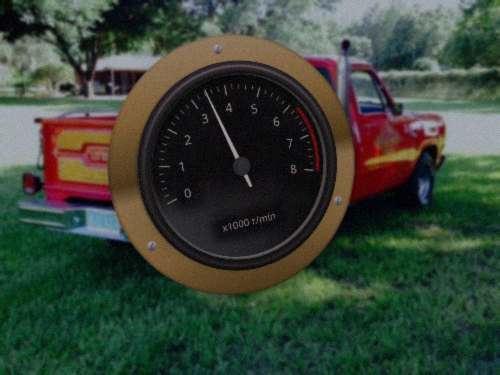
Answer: 3400 rpm
